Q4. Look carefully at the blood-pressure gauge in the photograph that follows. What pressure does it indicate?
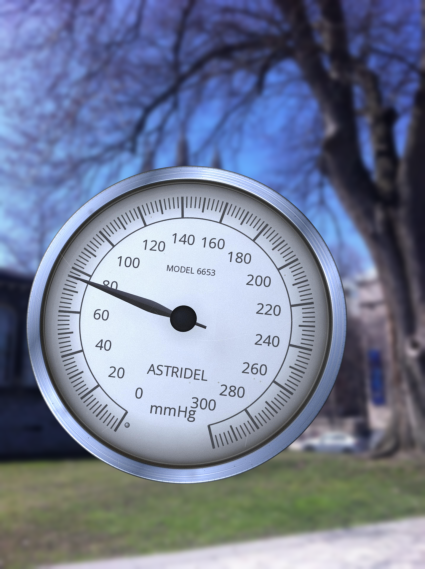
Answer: 76 mmHg
